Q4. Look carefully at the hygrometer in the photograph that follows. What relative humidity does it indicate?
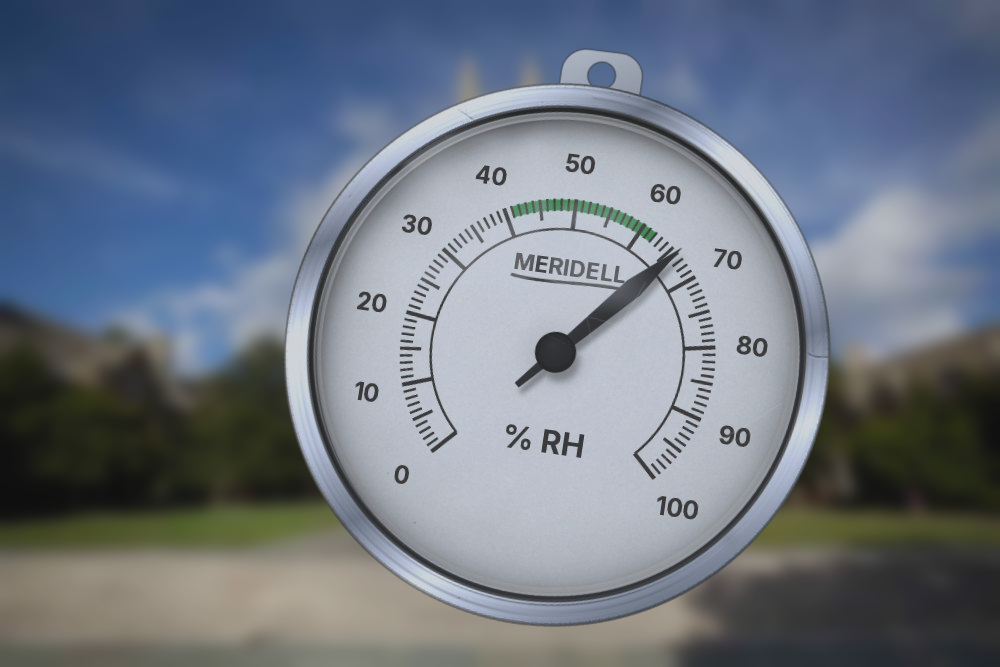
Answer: 66 %
